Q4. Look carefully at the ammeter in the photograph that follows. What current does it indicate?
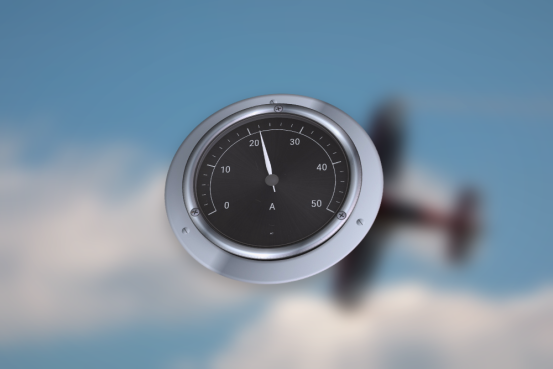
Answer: 22 A
